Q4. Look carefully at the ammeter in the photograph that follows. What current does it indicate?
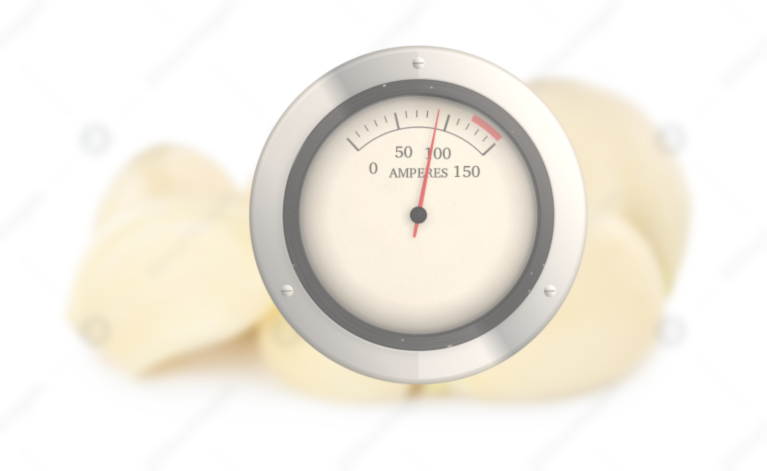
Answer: 90 A
